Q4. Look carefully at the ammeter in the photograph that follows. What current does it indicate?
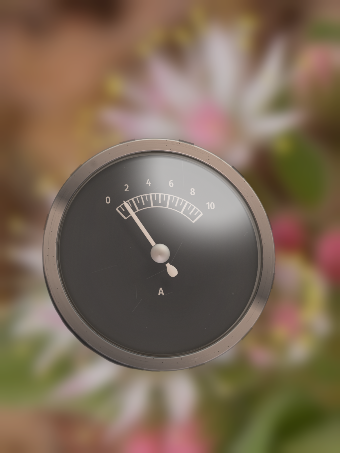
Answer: 1 A
